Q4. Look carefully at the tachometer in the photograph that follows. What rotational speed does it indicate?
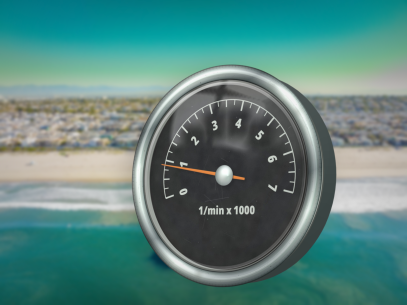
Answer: 875 rpm
